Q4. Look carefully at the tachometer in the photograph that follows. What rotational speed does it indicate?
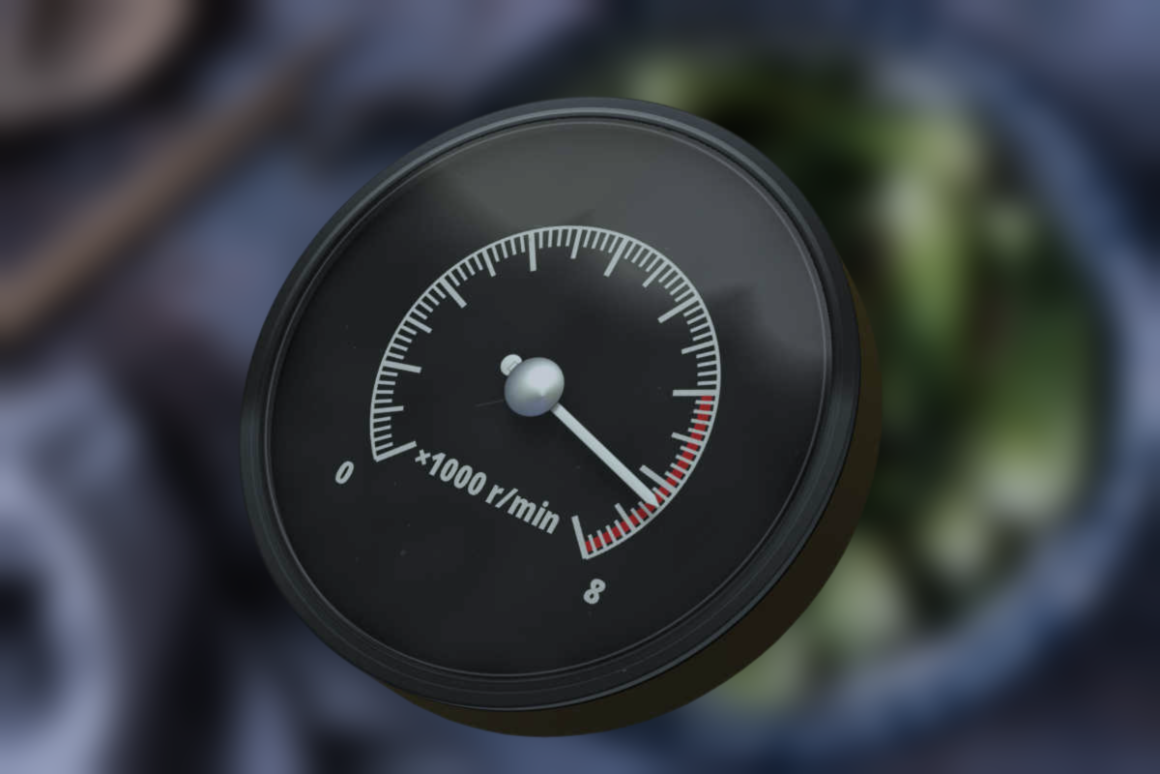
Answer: 7200 rpm
